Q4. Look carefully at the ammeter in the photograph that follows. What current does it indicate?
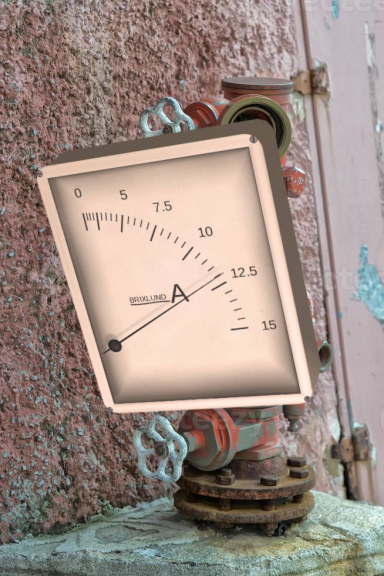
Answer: 12 A
